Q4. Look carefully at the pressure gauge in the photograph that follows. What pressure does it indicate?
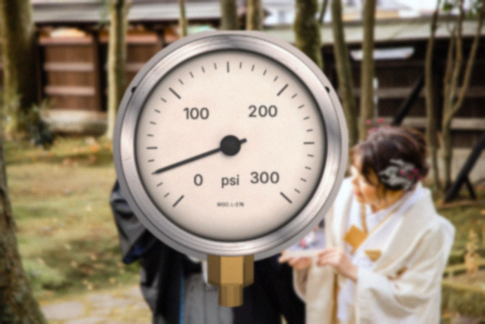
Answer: 30 psi
